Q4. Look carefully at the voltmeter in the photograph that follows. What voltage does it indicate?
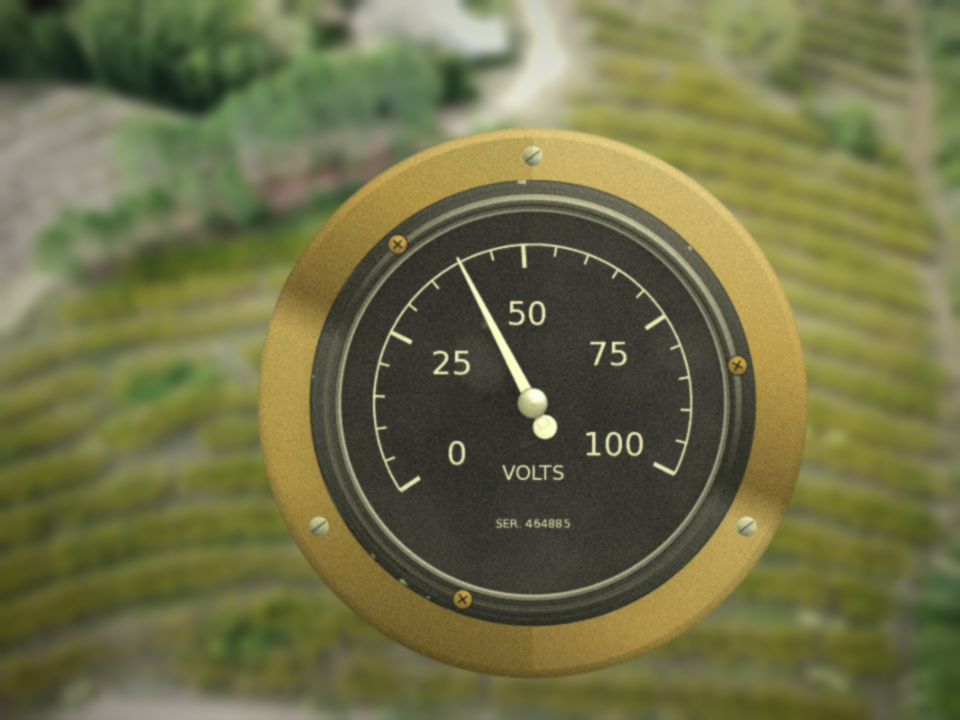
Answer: 40 V
